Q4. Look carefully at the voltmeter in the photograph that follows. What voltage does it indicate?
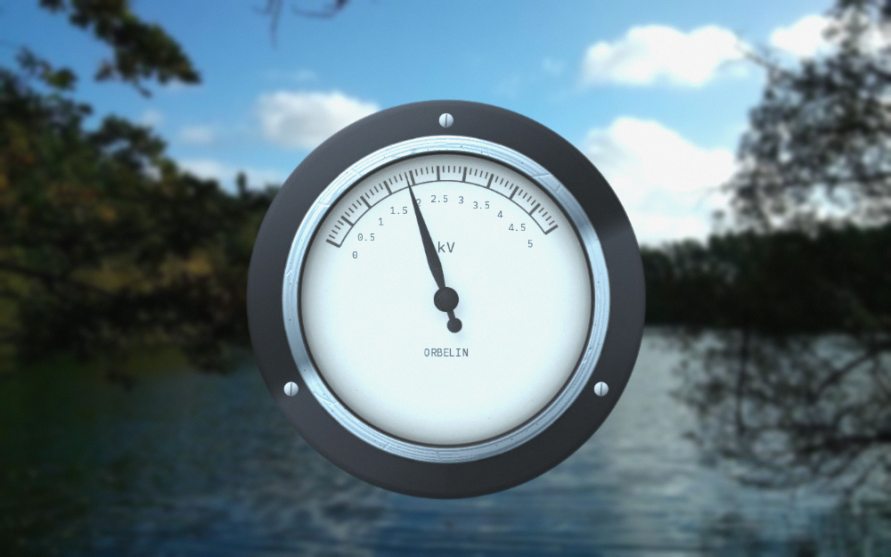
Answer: 1.9 kV
